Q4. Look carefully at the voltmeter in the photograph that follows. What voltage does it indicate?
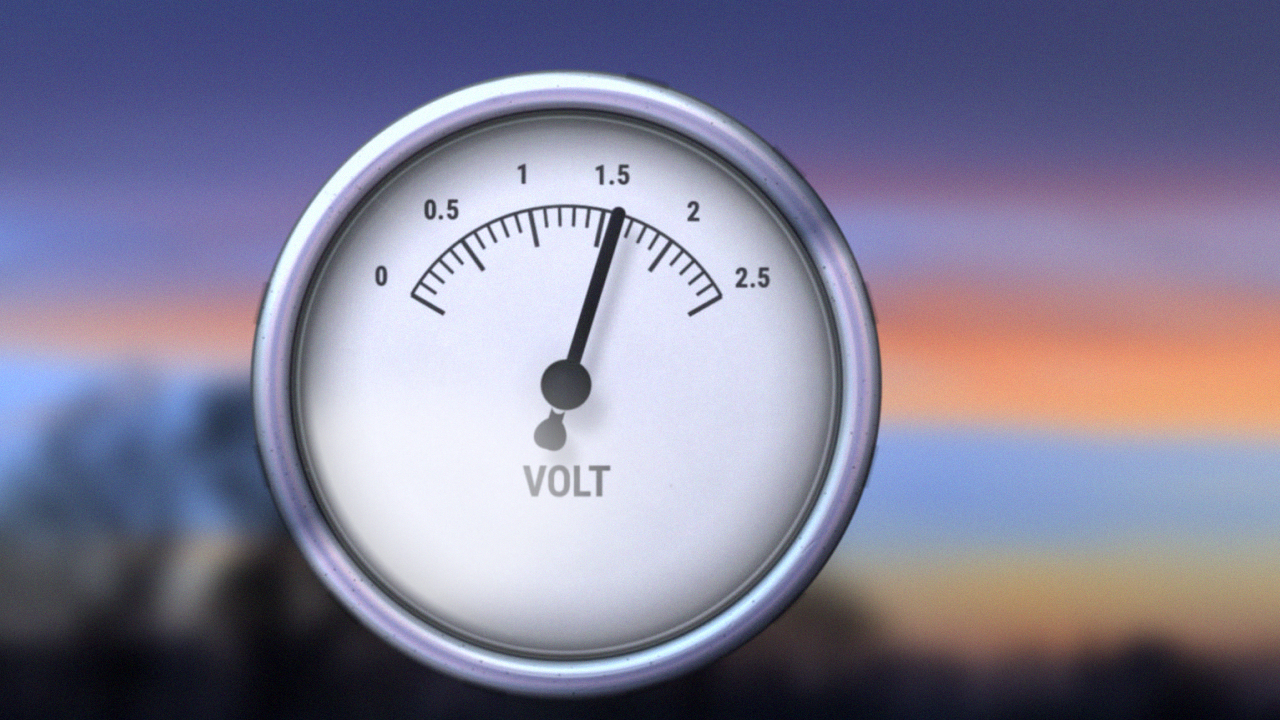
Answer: 1.6 V
